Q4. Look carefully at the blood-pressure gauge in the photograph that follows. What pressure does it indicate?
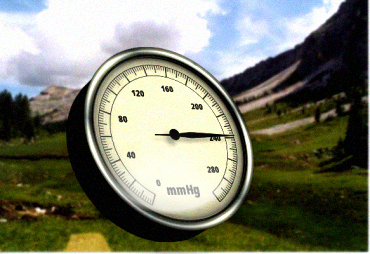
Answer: 240 mmHg
